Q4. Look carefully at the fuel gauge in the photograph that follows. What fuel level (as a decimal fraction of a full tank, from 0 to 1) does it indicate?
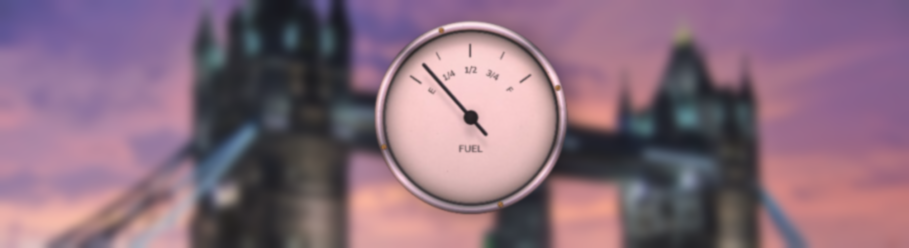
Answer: 0.125
